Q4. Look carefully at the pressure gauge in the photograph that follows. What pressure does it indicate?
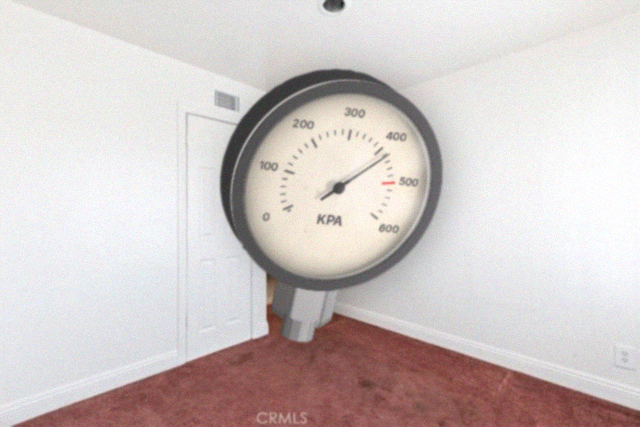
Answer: 420 kPa
